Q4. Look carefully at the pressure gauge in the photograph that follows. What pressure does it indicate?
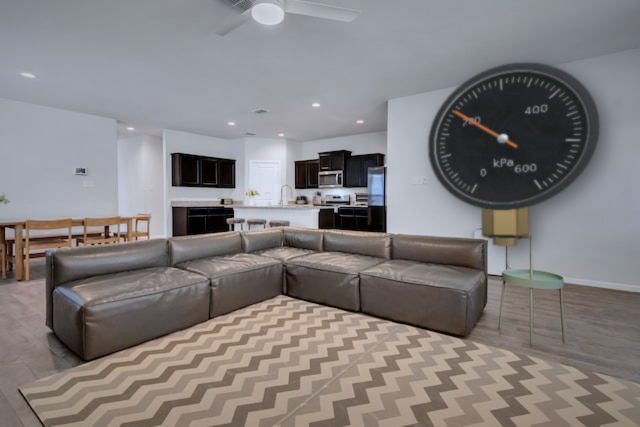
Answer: 200 kPa
